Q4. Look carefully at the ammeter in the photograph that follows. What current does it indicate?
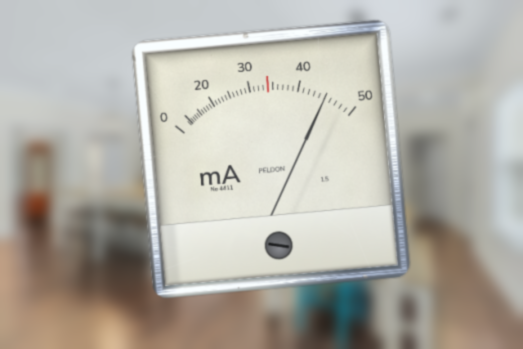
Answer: 45 mA
